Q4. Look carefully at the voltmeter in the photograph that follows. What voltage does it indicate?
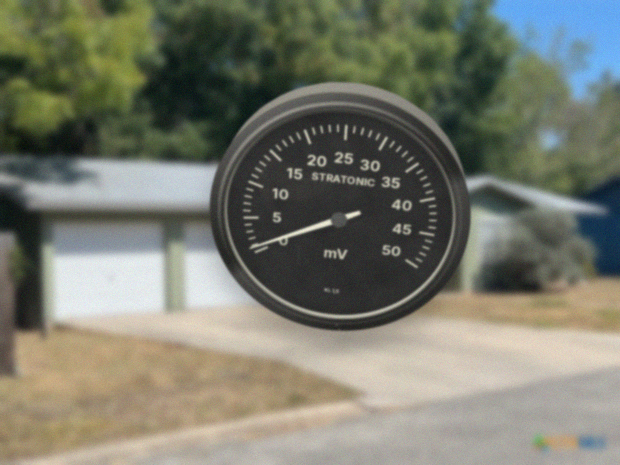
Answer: 1 mV
